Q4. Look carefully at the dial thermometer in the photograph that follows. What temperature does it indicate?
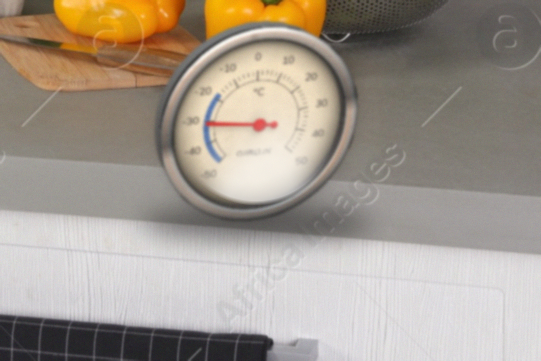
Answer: -30 °C
